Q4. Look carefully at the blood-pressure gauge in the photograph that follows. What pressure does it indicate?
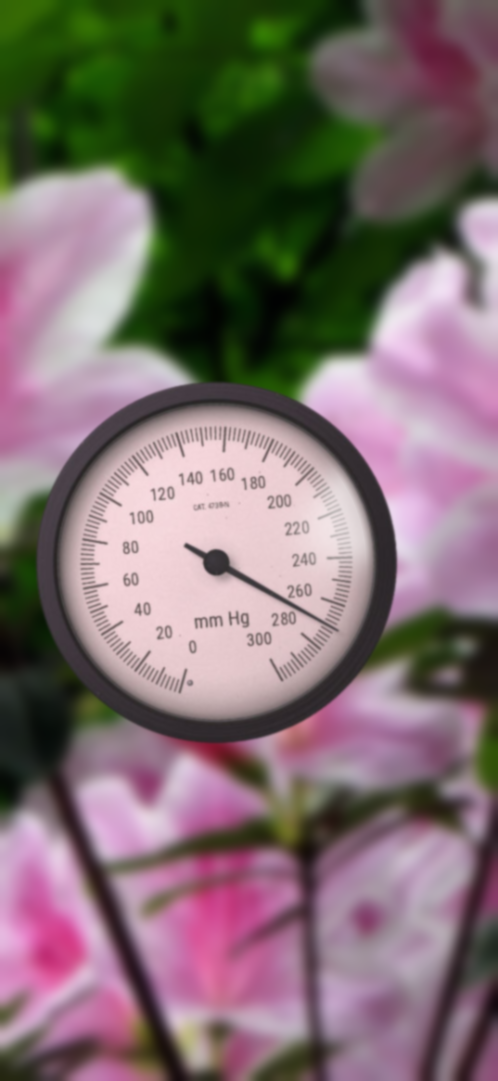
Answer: 270 mmHg
